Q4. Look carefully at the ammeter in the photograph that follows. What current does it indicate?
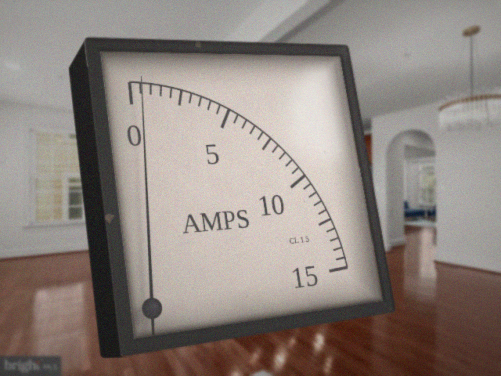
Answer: 0.5 A
